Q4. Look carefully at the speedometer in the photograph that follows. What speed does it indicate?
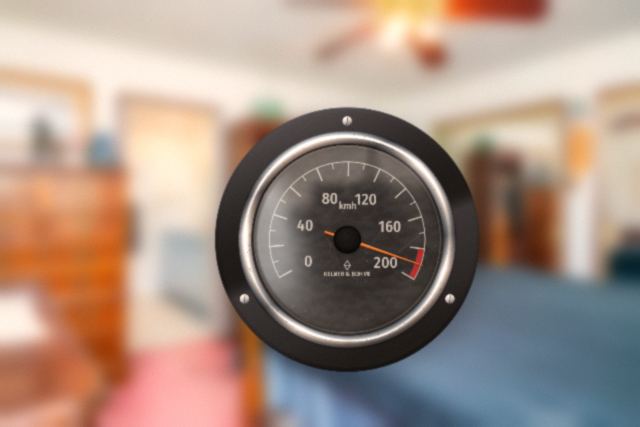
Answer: 190 km/h
